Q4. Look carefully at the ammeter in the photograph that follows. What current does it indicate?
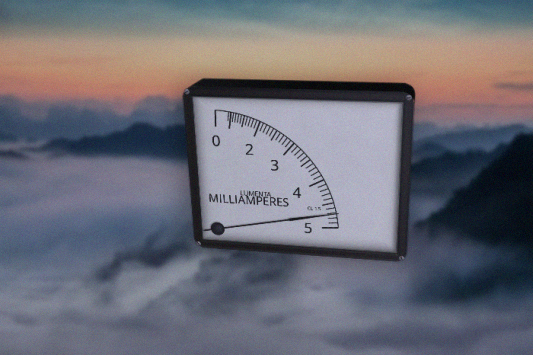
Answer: 4.7 mA
